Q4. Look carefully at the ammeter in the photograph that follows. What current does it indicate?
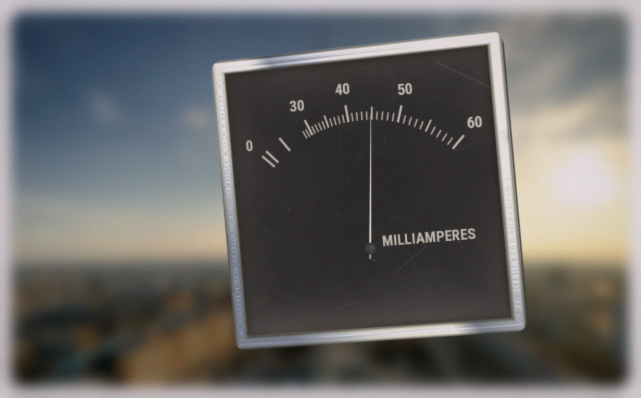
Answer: 45 mA
